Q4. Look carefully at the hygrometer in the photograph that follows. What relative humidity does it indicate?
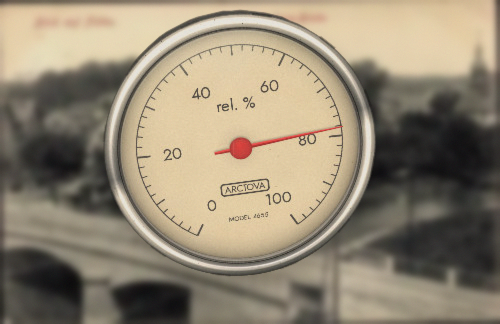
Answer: 78 %
